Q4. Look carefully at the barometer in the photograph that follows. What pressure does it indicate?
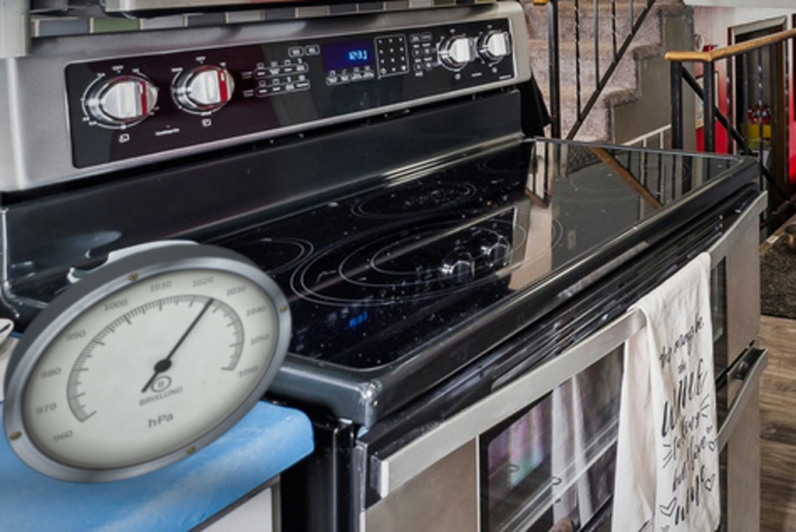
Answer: 1025 hPa
